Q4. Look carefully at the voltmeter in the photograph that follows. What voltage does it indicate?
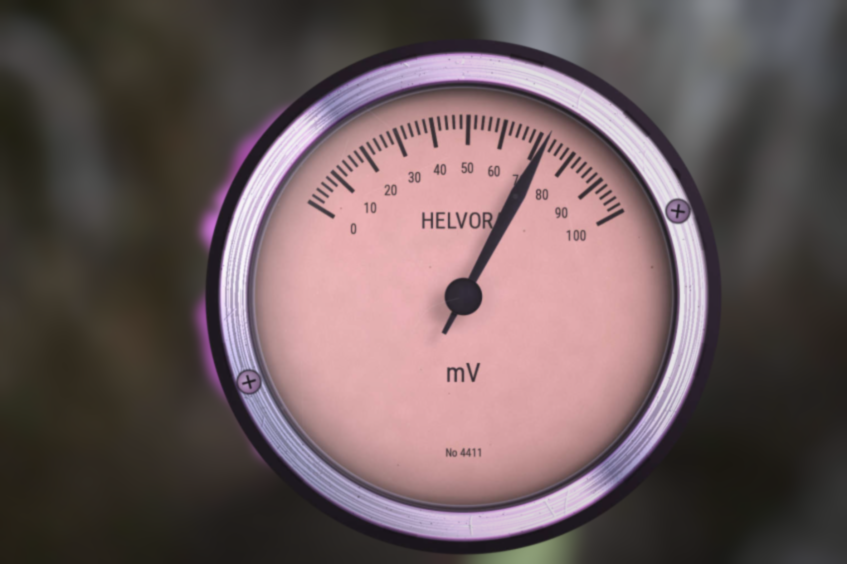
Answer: 72 mV
